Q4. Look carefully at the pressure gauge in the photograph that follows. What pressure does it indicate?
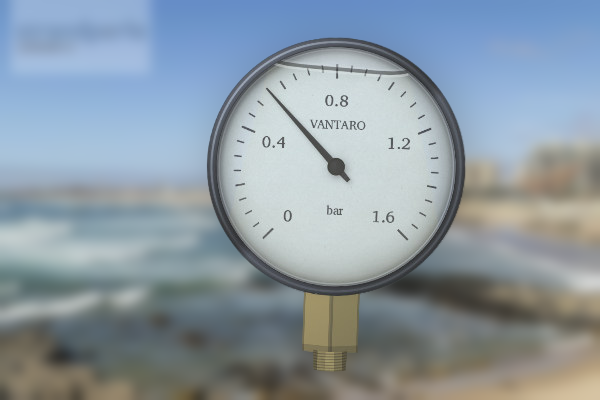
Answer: 0.55 bar
